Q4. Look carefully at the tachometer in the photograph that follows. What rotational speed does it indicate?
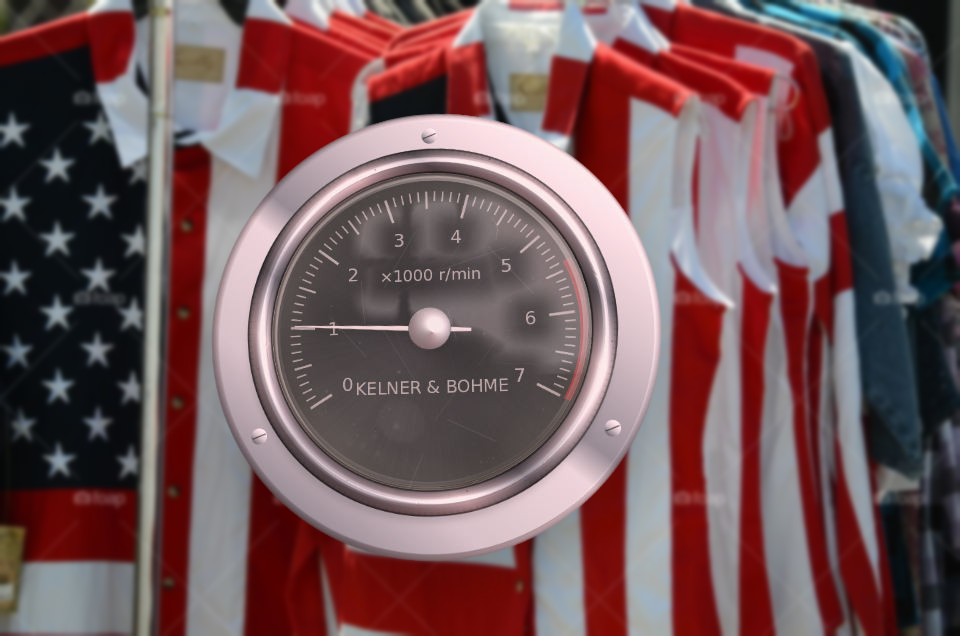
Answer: 1000 rpm
